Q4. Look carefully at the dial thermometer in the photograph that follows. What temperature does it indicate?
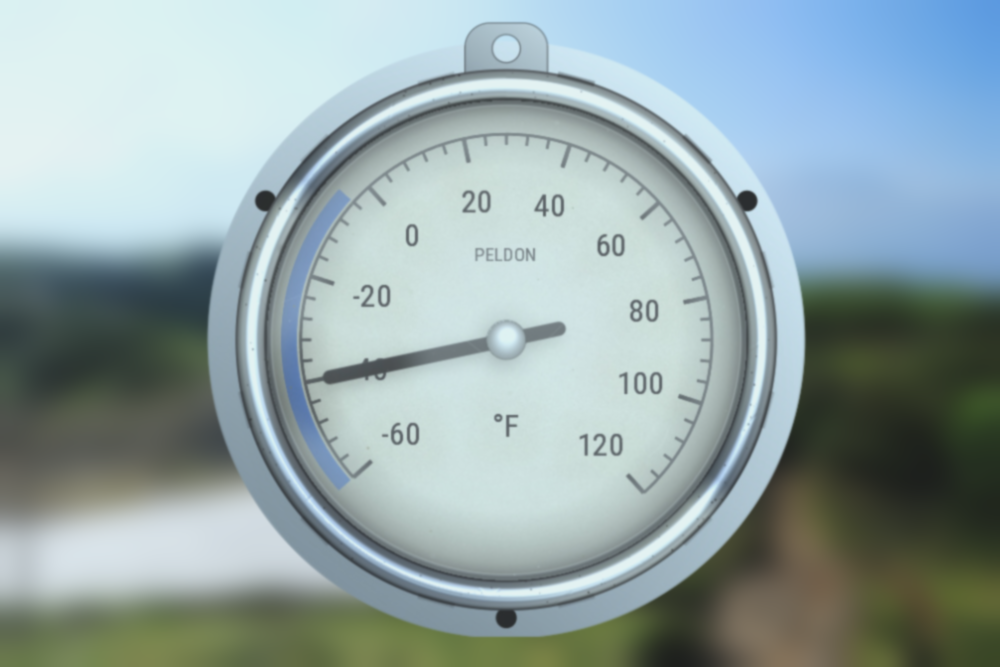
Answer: -40 °F
